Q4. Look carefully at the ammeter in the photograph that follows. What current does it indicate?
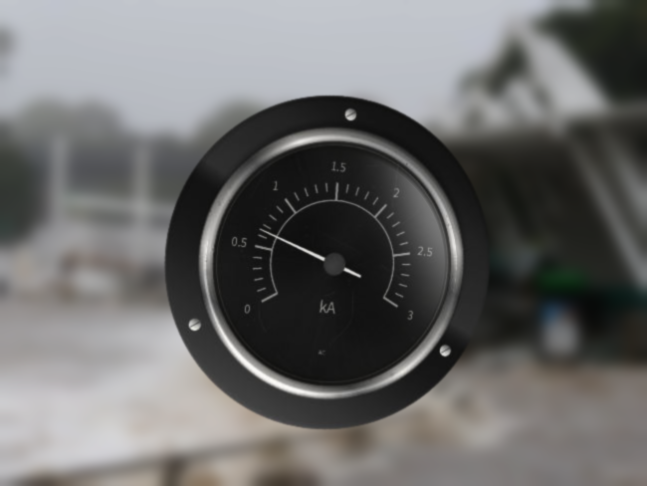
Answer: 0.65 kA
